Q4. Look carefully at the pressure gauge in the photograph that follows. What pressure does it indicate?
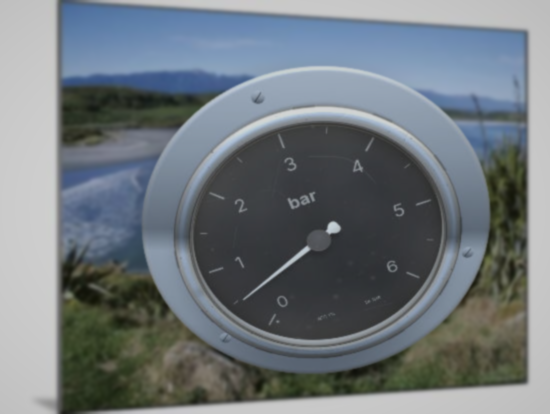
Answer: 0.5 bar
